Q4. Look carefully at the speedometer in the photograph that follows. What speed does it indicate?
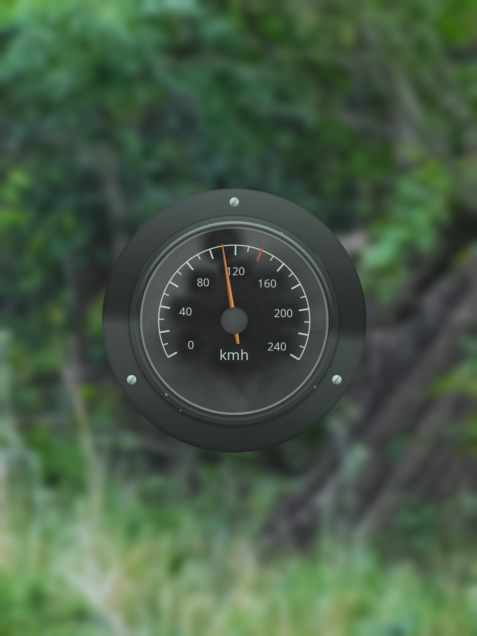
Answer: 110 km/h
